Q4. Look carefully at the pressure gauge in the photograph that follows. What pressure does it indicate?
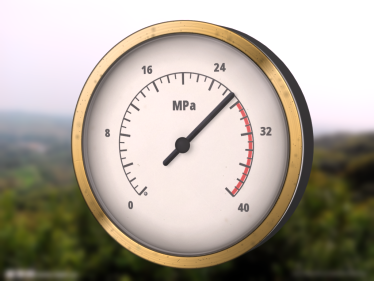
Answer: 27 MPa
